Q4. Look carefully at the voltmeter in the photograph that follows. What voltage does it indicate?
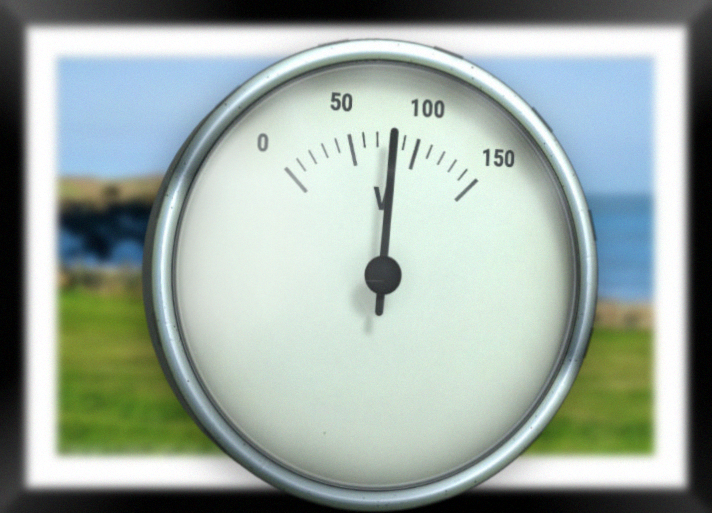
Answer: 80 V
